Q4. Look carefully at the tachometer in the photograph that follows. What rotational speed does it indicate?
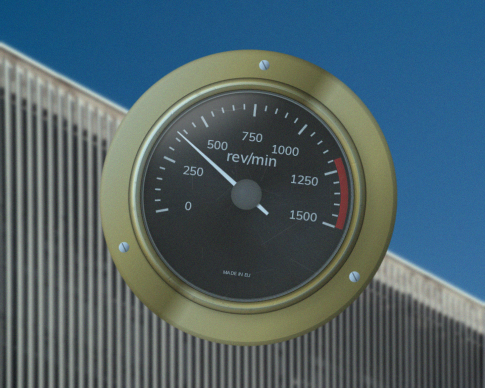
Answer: 375 rpm
